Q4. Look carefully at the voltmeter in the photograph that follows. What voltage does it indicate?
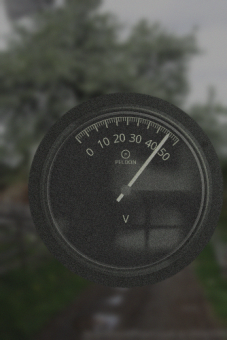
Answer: 45 V
